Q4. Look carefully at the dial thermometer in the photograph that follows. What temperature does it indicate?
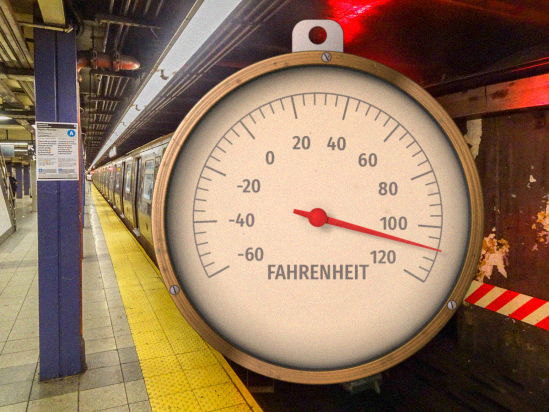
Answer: 108 °F
